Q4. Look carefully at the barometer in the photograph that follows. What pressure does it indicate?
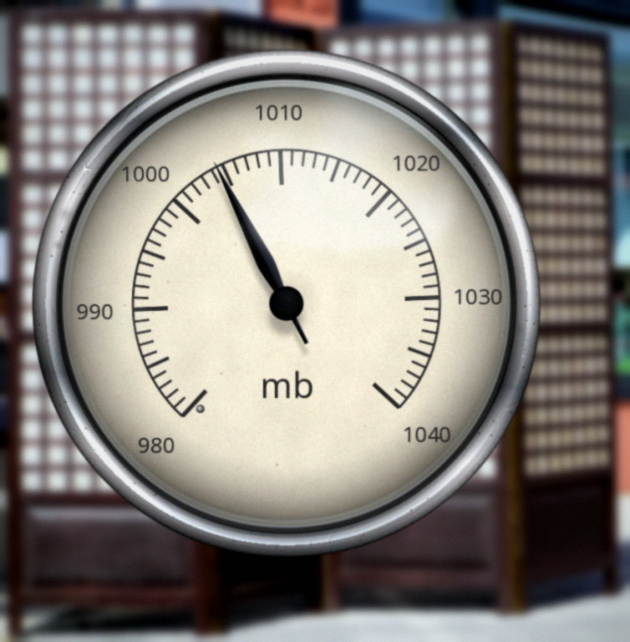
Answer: 1004.5 mbar
